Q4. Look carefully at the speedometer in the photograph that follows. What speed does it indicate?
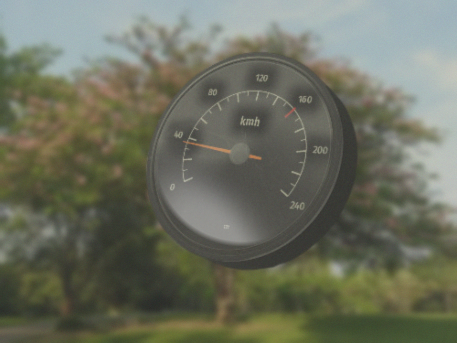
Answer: 35 km/h
